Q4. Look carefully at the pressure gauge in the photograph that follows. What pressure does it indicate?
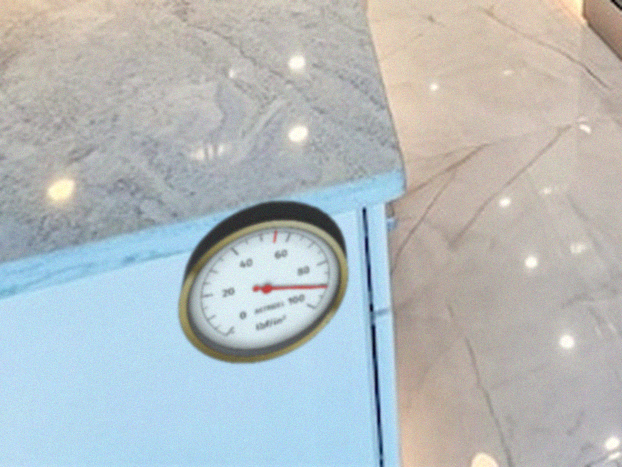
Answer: 90 psi
